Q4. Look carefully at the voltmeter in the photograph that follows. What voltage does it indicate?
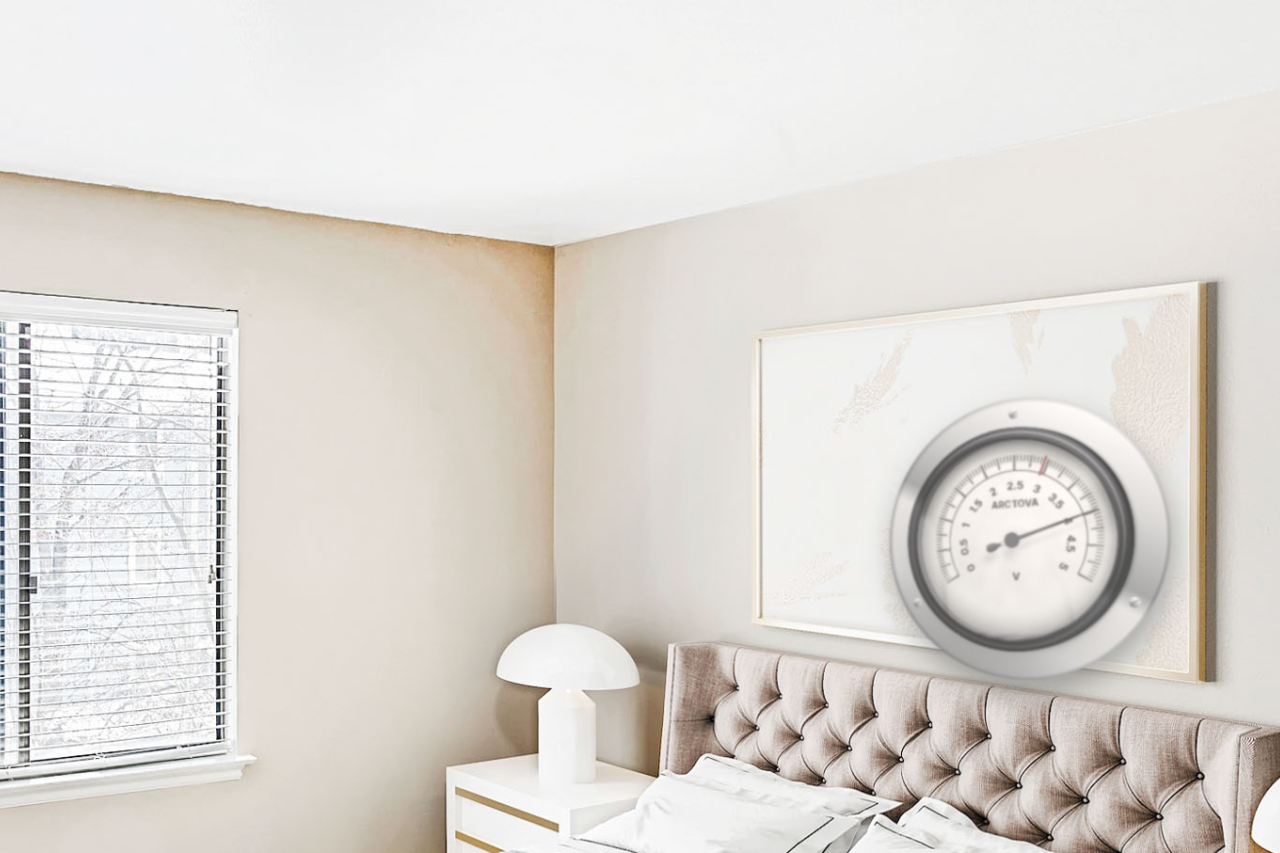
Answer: 4 V
